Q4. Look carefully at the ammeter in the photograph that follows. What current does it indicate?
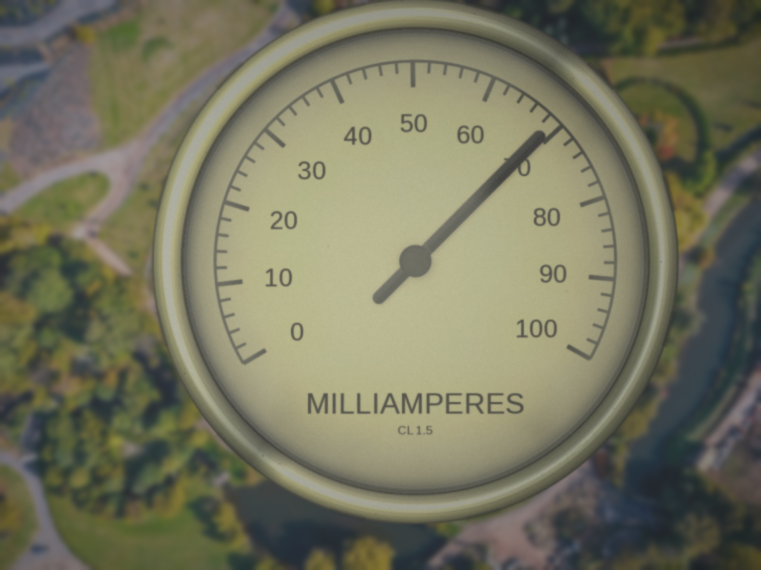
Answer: 69 mA
